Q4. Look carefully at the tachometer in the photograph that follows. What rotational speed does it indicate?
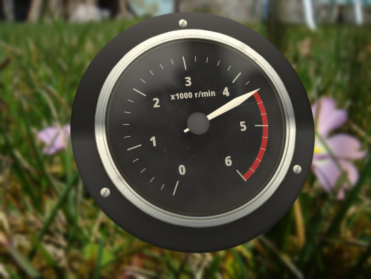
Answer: 4400 rpm
